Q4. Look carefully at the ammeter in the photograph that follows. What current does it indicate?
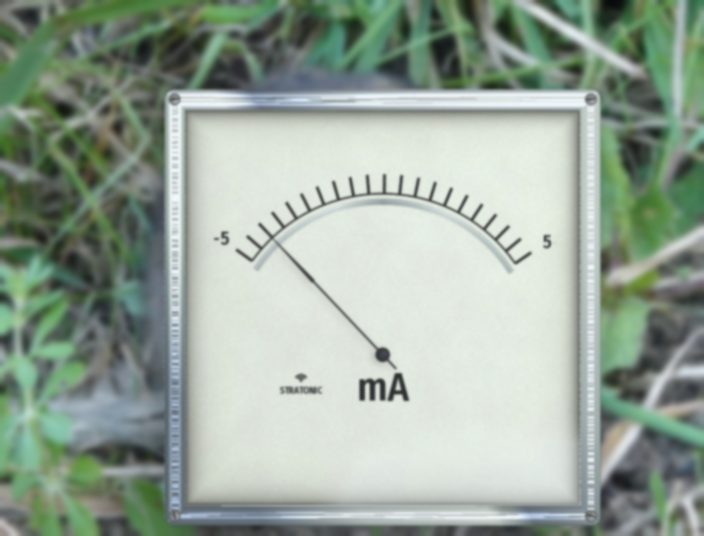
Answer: -4 mA
